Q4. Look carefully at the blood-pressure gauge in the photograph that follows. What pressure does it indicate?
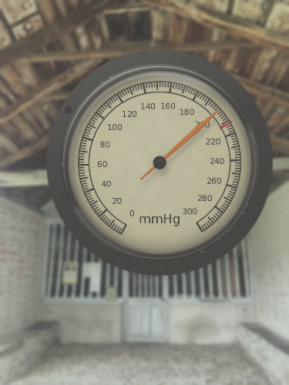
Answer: 200 mmHg
